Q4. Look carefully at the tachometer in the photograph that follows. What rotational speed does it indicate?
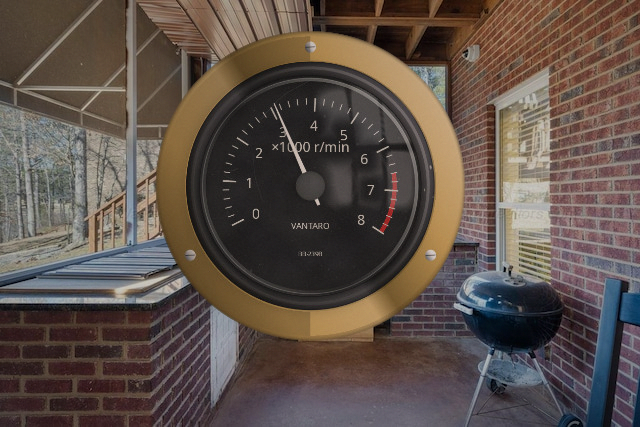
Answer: 3100 rpm
